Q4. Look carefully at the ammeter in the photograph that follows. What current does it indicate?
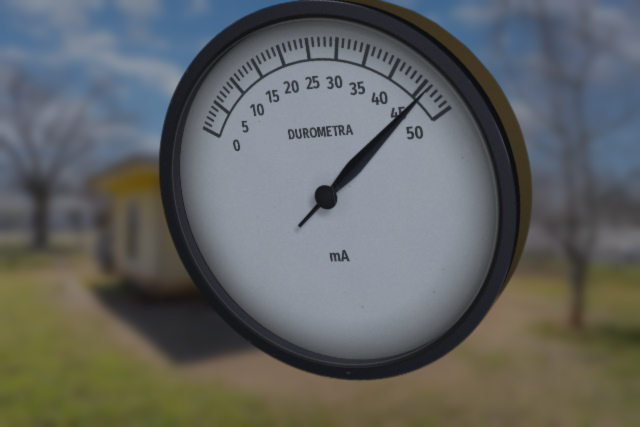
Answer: 46 mA
